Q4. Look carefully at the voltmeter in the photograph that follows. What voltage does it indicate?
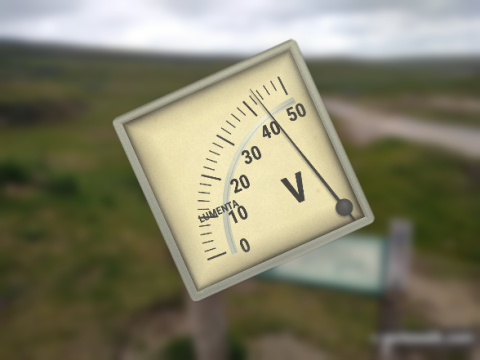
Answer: 43 V
